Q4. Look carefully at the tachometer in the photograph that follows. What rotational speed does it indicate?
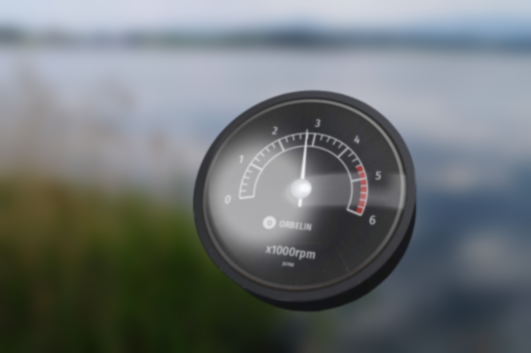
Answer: 2800 rpm
